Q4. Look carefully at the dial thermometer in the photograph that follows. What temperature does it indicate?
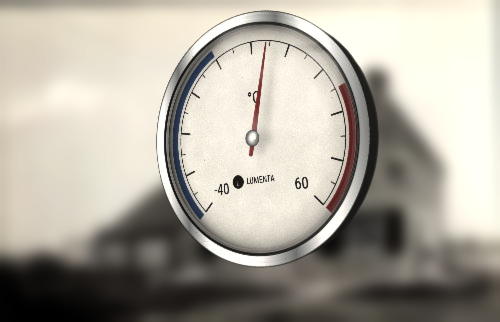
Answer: 15 °C
